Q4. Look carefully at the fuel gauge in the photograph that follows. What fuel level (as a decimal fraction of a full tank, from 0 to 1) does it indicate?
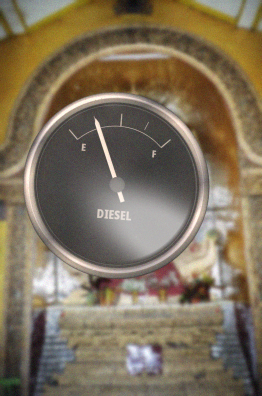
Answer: 0.25
